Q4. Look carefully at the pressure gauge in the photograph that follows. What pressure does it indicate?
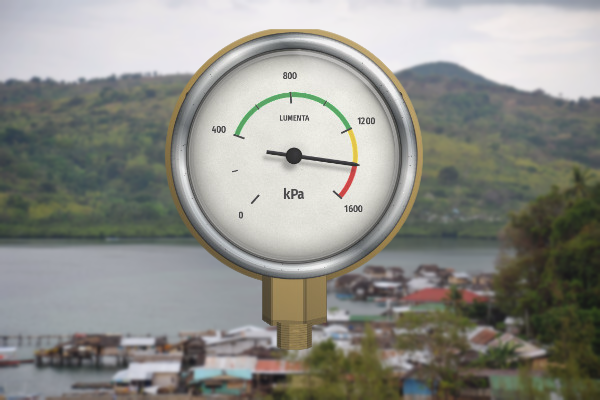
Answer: 1400 kPa
